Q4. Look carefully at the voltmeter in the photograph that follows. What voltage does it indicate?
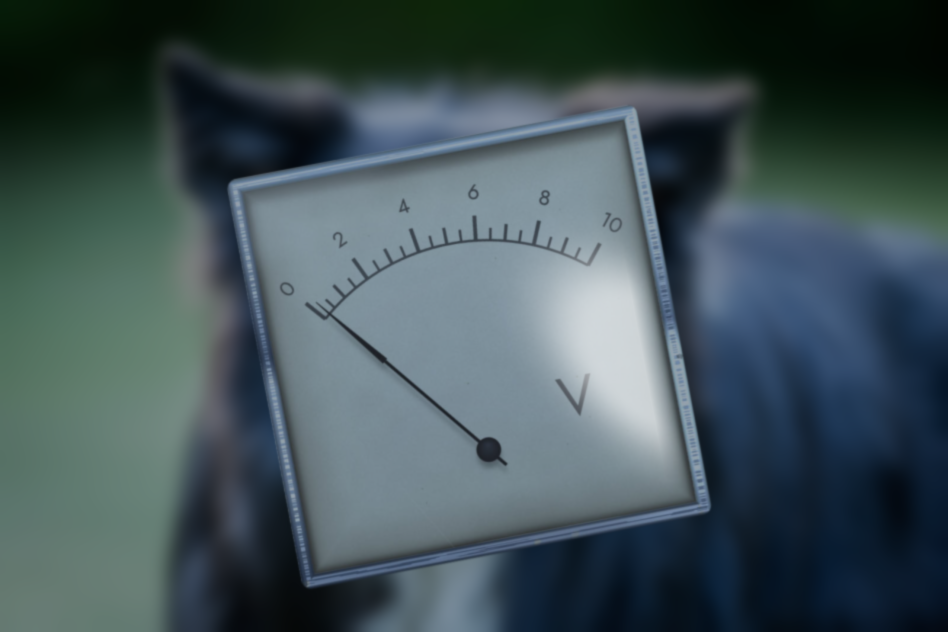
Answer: 0.25 V
